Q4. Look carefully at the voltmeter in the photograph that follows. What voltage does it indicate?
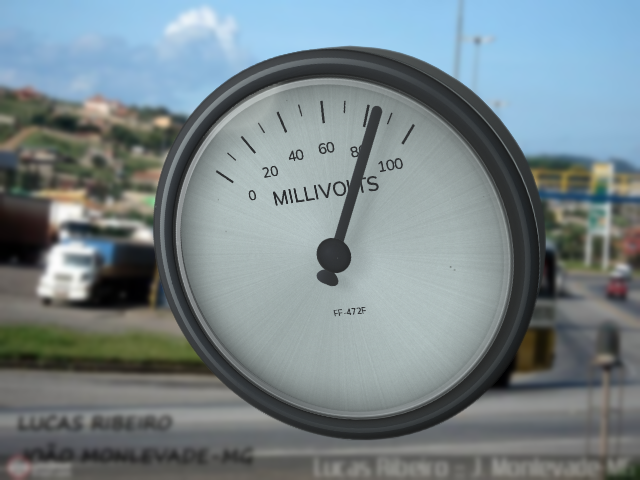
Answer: 85 mV
